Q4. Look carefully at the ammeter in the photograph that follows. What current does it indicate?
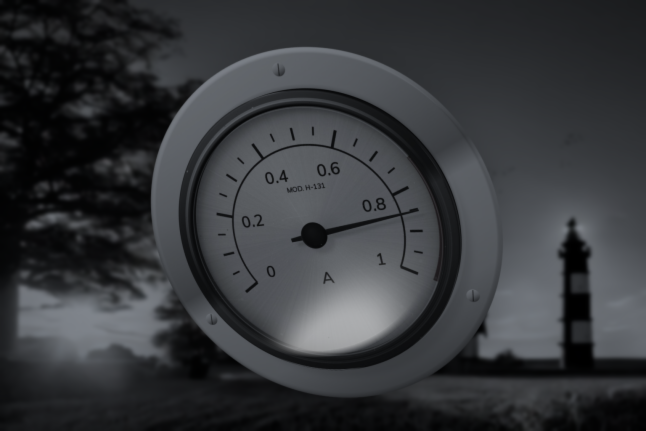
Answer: 0.85 A
